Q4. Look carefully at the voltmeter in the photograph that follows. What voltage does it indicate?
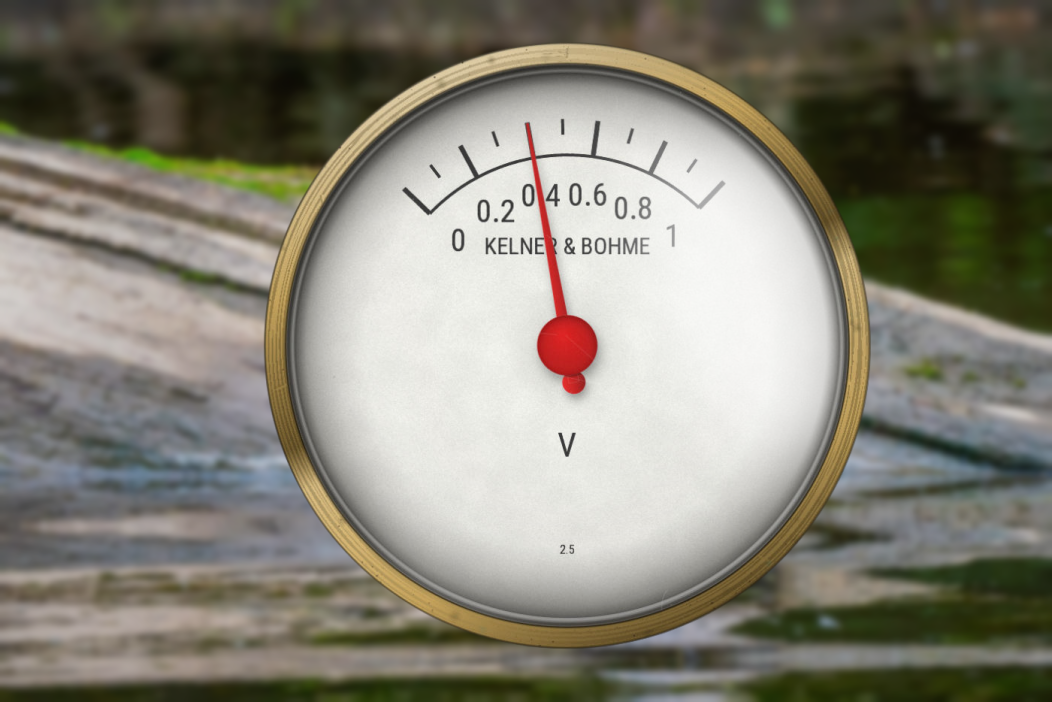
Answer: 0.4 V
